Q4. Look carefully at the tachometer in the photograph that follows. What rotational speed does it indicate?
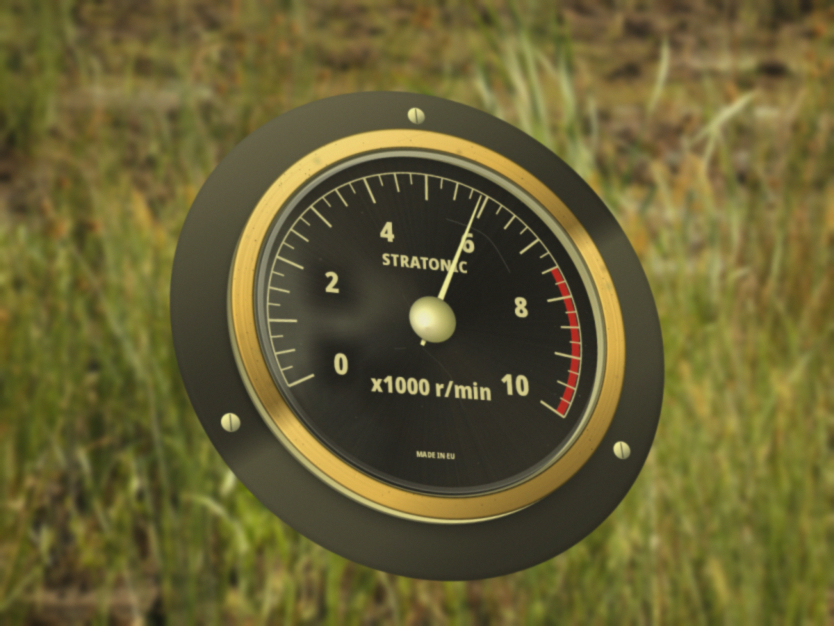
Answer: 5875 rpm
